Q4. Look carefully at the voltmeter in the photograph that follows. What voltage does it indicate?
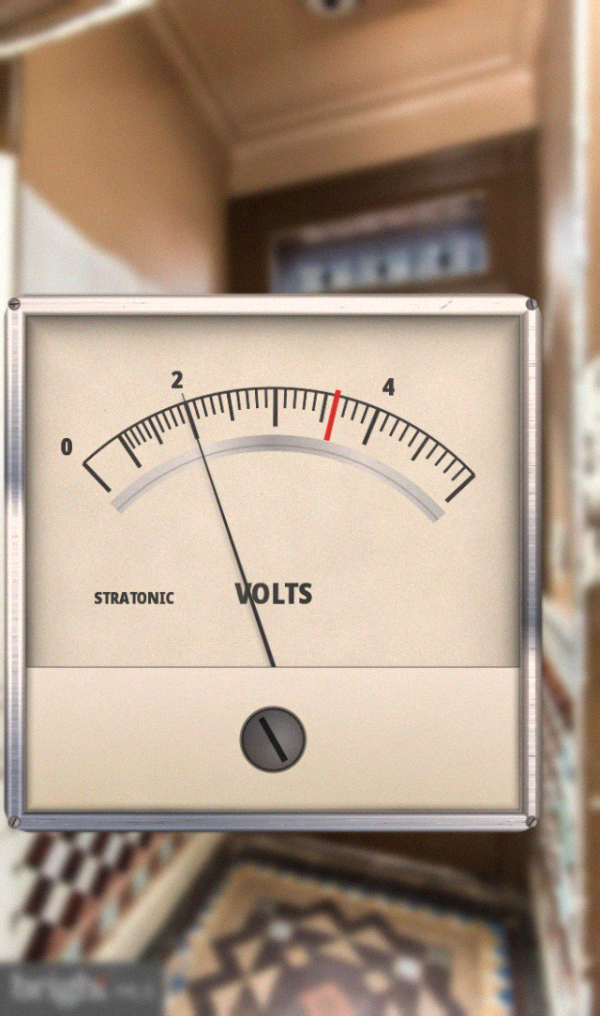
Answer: 2 V
